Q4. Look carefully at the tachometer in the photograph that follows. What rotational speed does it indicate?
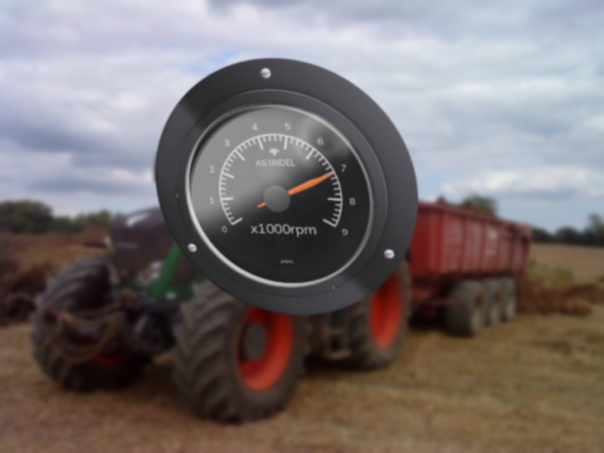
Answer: 7000 rpm
